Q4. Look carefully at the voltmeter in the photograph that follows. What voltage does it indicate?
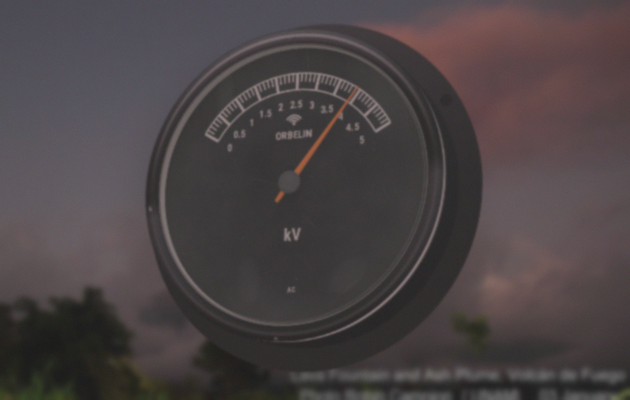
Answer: 4 kV
